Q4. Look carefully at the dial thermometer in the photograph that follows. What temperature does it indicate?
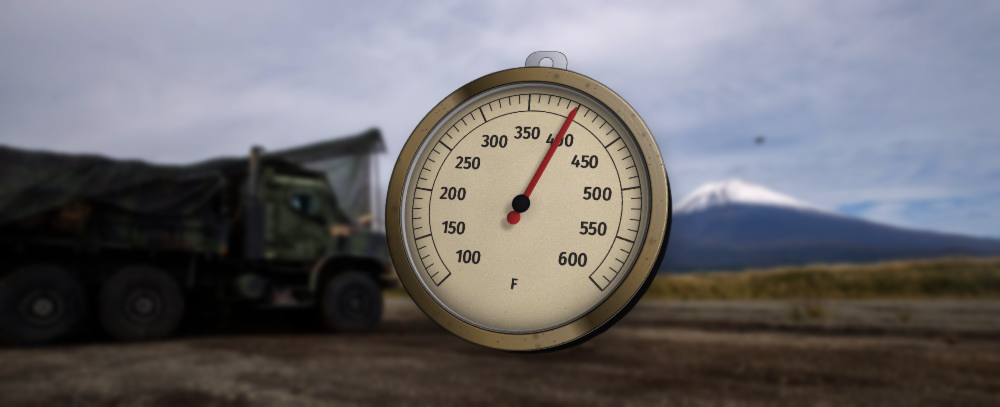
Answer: 400 °F
